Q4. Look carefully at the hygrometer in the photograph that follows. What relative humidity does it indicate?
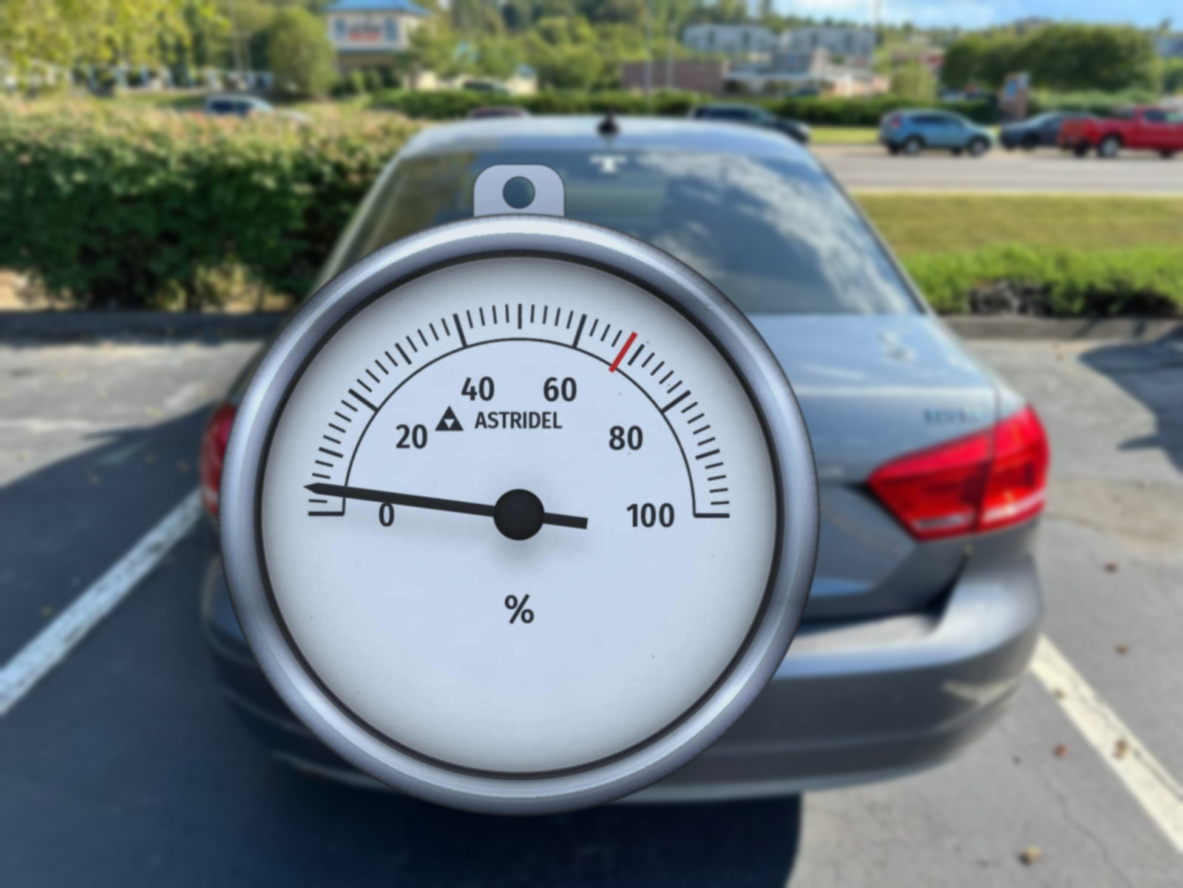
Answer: 4 %
